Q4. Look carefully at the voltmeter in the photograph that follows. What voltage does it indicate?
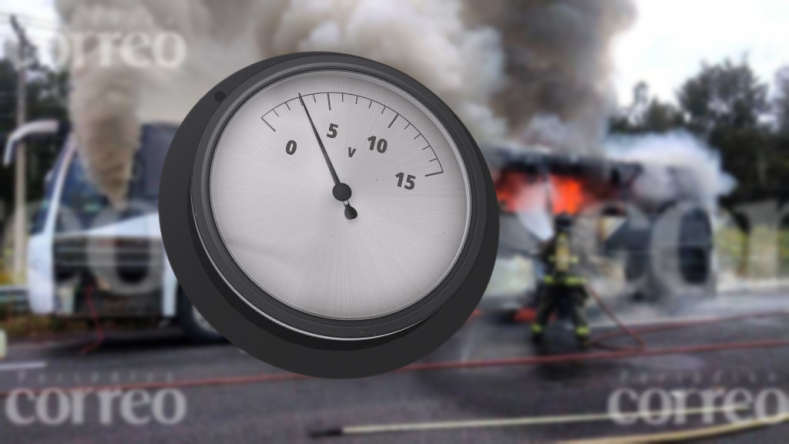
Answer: 3 V
